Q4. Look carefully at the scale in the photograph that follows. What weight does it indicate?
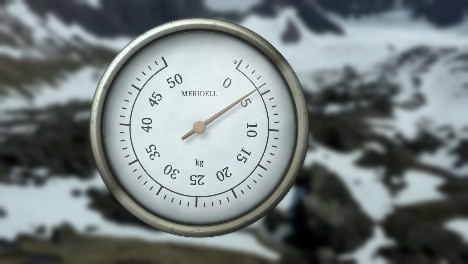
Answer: 4 kg
